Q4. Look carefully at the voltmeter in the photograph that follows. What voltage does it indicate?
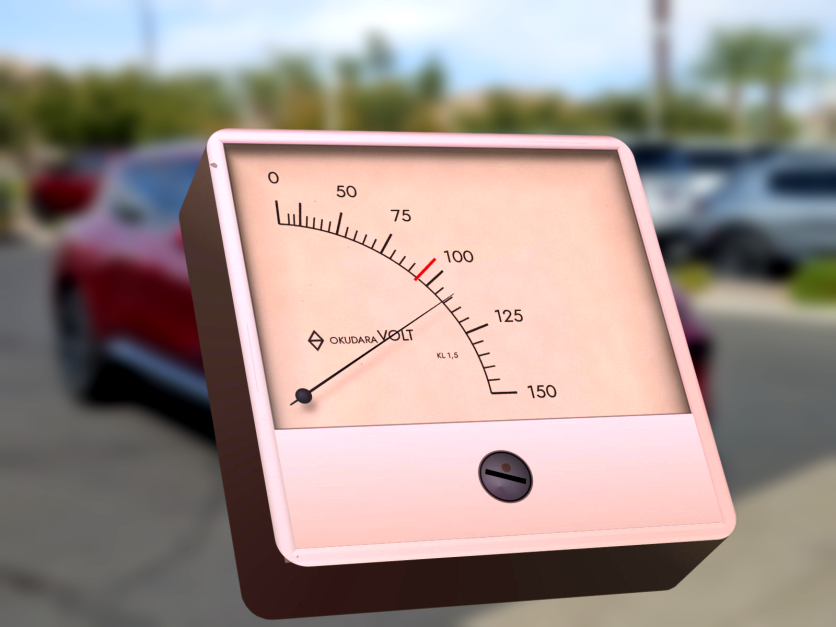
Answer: 110 V
